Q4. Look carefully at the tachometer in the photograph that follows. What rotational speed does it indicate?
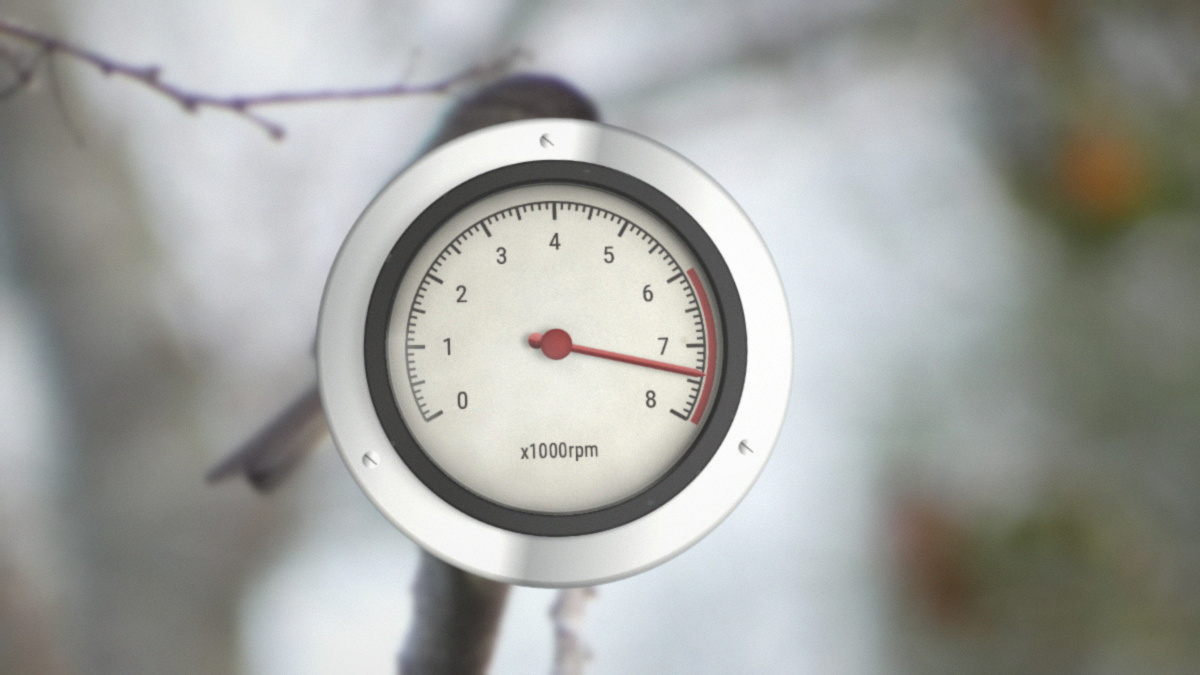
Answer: 7400 rpm
